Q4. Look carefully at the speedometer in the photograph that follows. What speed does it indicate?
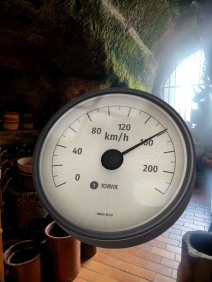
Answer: 160 km/h
